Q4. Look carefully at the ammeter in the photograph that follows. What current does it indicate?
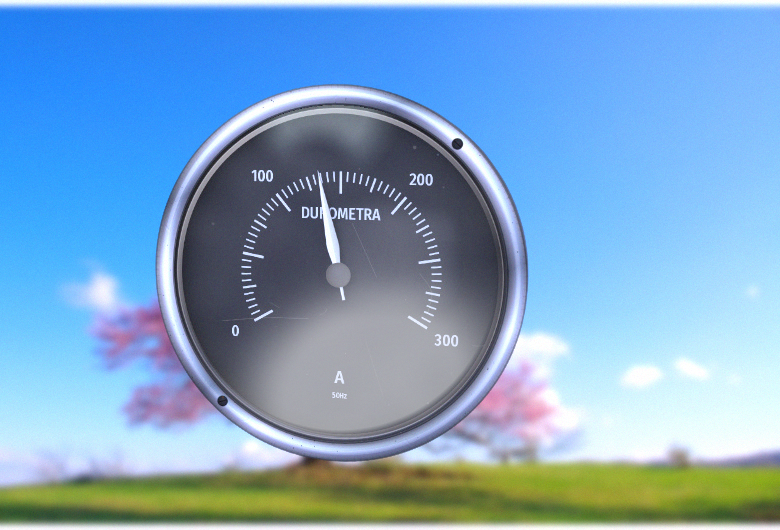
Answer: 135 A
